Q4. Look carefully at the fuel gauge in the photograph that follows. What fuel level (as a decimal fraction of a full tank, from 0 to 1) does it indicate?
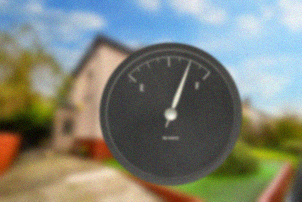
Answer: 0.75
